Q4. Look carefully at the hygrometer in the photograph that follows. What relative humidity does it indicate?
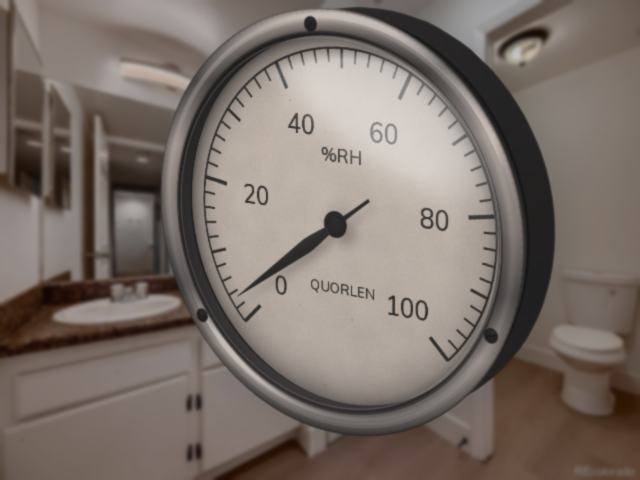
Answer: 3 %
